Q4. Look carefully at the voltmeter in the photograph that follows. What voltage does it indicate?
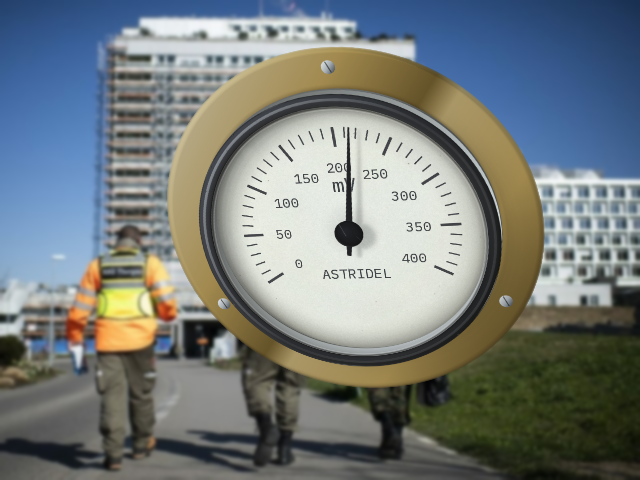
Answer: 215 mV
